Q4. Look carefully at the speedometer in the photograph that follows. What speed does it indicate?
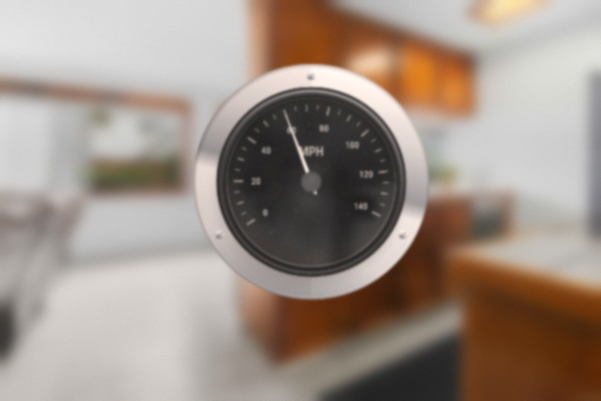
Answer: 60 mph
